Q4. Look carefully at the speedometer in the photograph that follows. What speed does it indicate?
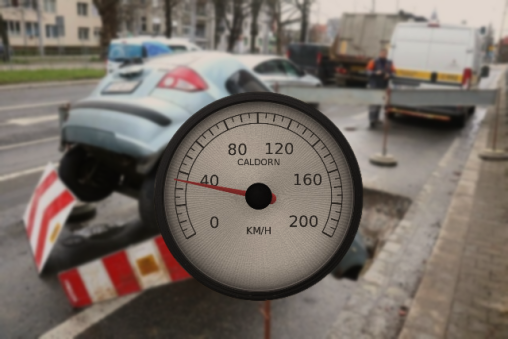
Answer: 35 km/h
